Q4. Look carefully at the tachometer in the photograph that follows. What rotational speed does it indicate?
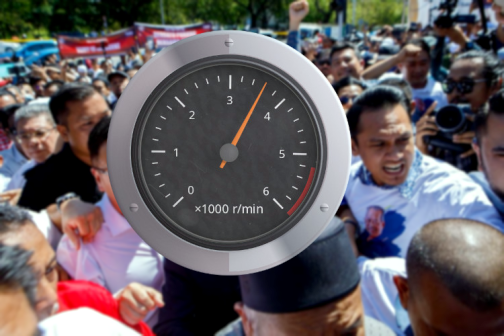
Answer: 3600 rpm
